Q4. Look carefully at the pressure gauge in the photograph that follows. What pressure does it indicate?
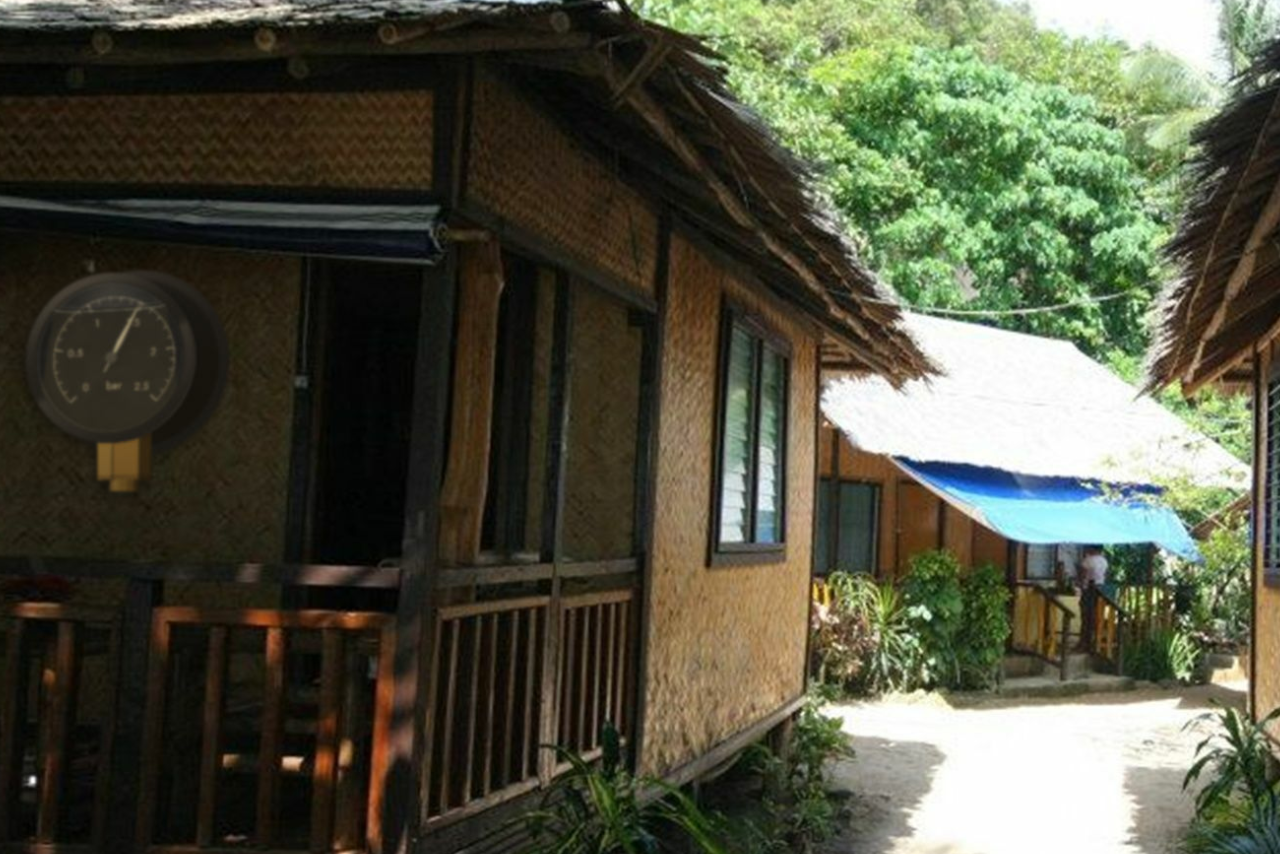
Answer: 1.5 bar
